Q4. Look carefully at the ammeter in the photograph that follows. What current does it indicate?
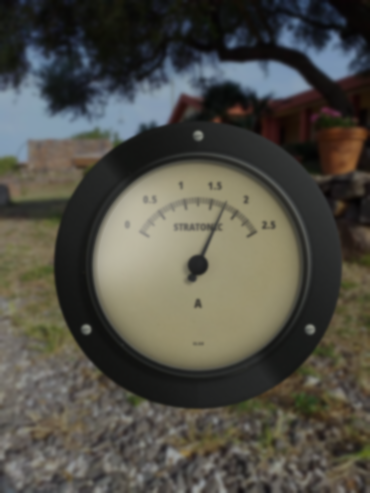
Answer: 1.75 A
